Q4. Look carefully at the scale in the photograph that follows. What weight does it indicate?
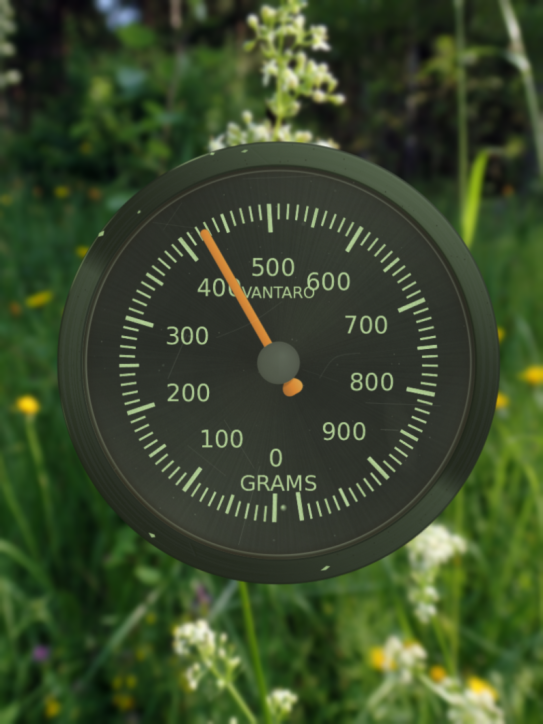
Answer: 425 g
